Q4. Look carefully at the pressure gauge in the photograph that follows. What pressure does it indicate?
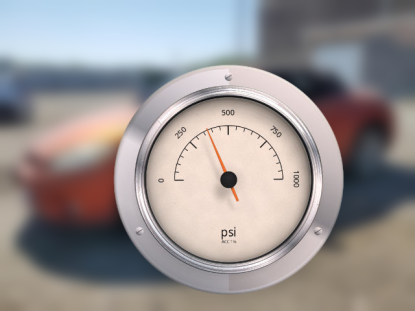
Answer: 375 psi
